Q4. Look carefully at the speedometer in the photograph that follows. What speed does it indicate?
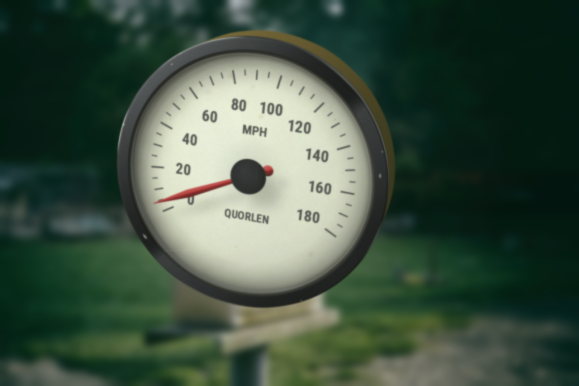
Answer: 5 mph
